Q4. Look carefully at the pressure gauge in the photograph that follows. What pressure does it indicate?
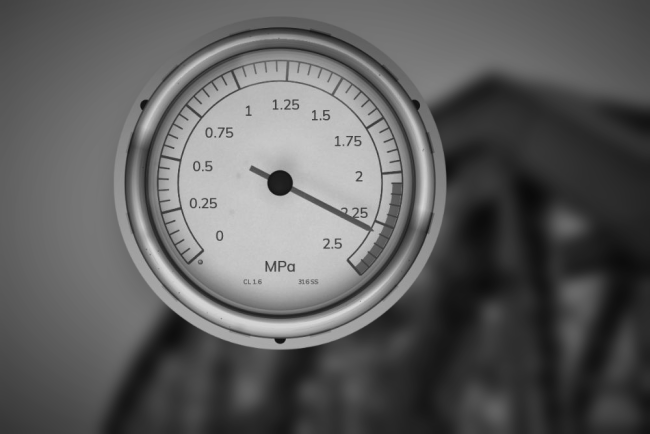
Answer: 2.3 MPa
